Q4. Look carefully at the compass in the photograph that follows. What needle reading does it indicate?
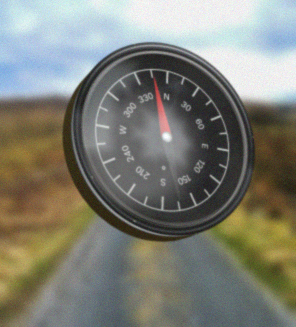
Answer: 345 °
